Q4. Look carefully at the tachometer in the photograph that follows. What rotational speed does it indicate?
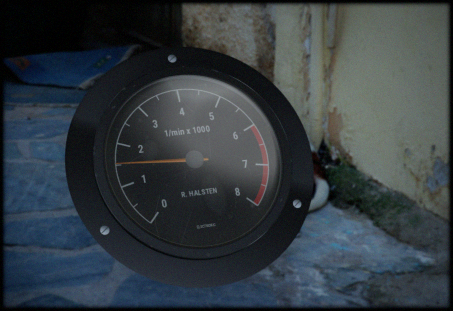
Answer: 1500 rpm
